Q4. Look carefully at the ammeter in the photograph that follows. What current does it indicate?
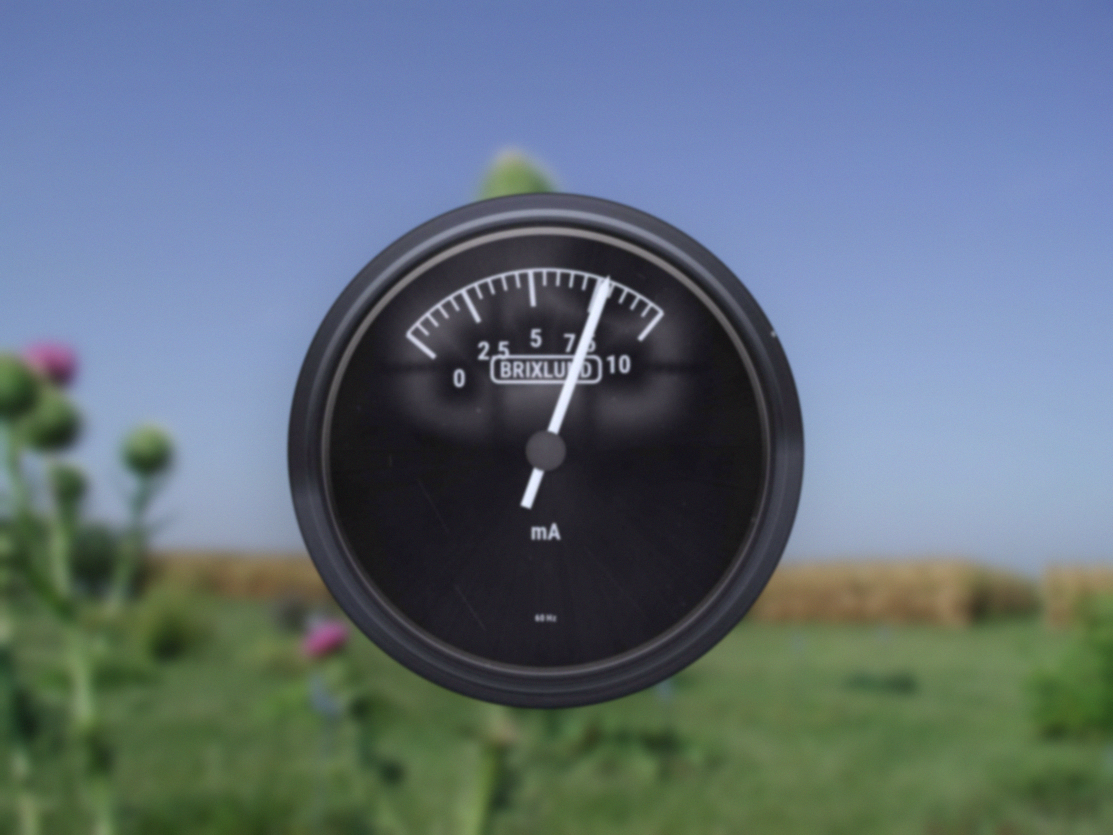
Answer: 7.75 mA
